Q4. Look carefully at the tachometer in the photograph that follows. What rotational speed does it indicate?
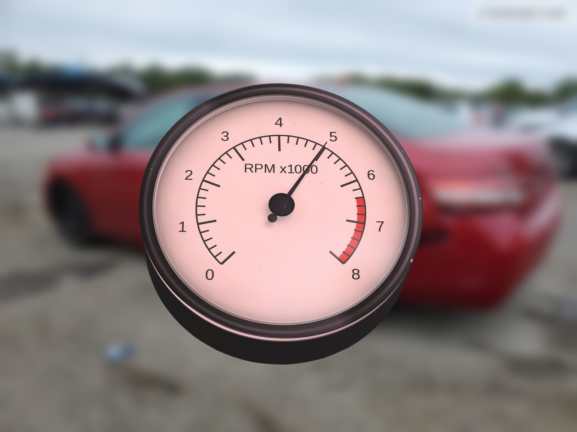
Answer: 5000 rpm
